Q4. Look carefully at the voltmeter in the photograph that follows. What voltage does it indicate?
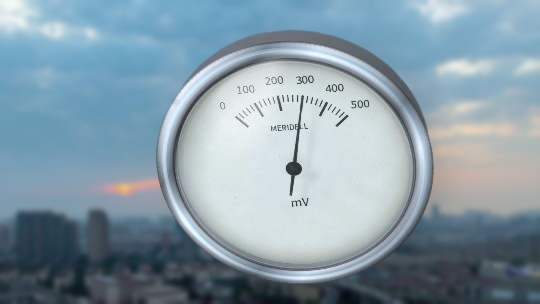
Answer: 300 mV
